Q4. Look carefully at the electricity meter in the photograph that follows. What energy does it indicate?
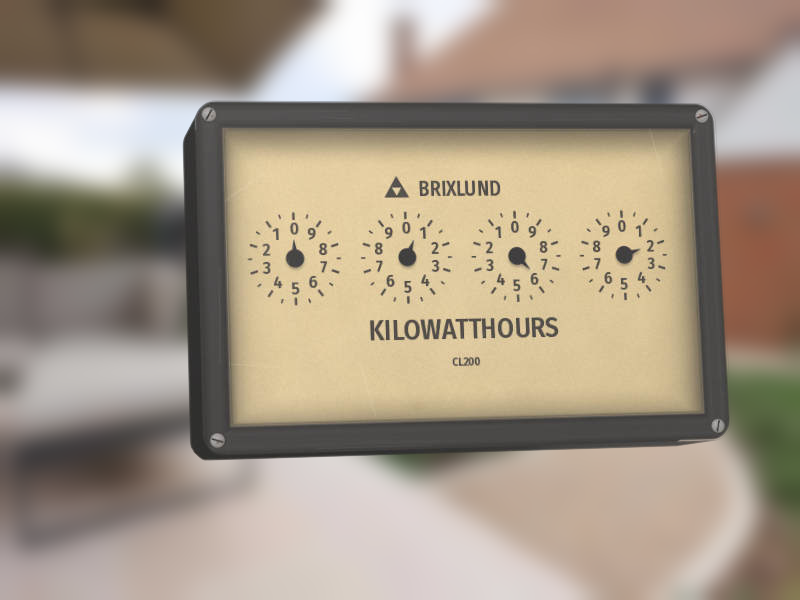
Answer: 62 kWh
